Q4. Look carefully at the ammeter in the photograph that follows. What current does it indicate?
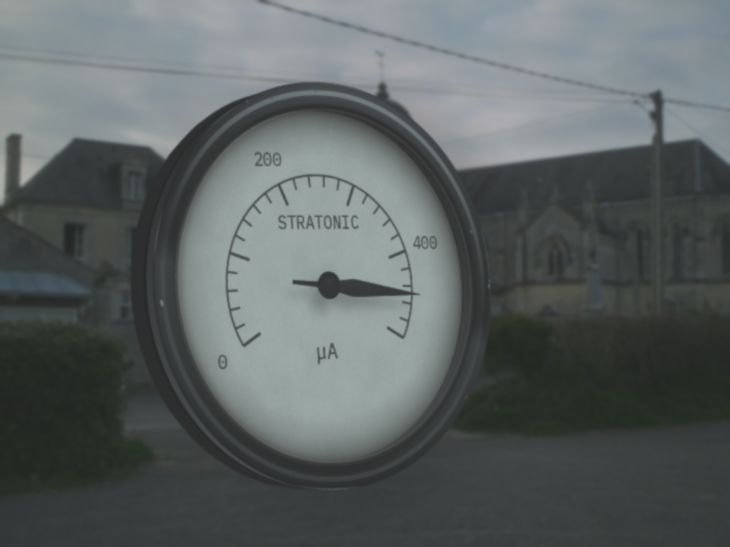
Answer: 450 µA
